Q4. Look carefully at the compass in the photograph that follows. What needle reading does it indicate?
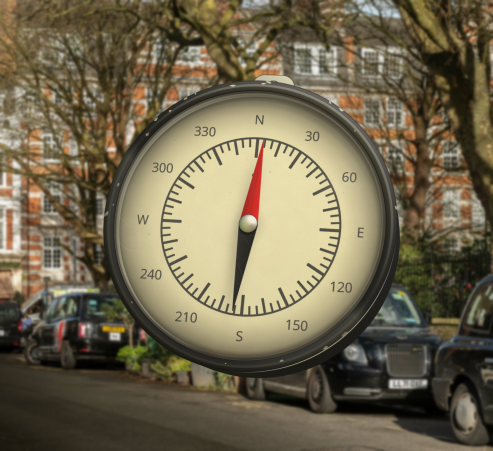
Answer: 5 °
